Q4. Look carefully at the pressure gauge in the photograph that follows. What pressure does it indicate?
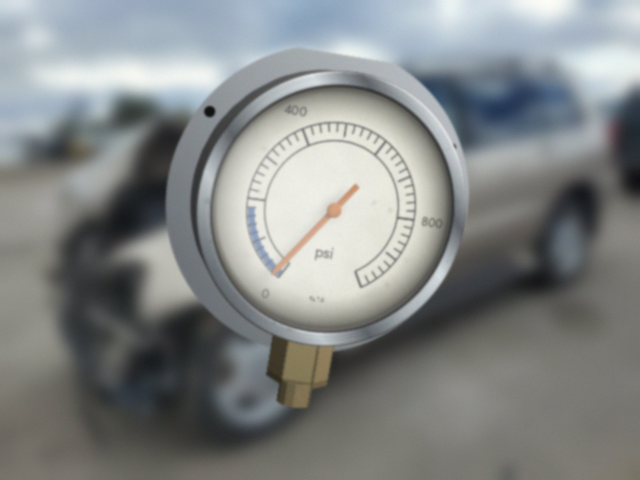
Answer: 20 psi
